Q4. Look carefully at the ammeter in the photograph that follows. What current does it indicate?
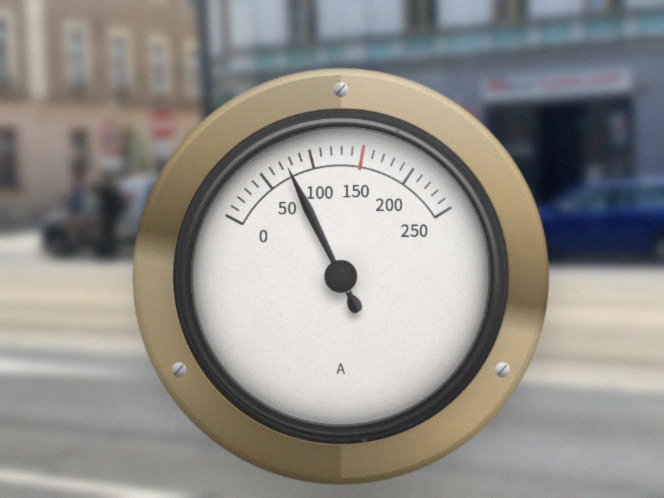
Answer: 75 A
